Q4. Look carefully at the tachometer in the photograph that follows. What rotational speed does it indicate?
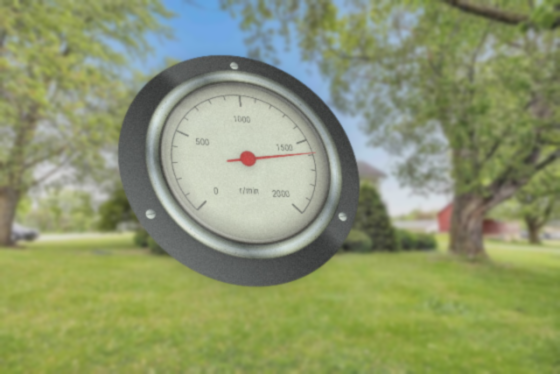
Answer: 1600 rpm
